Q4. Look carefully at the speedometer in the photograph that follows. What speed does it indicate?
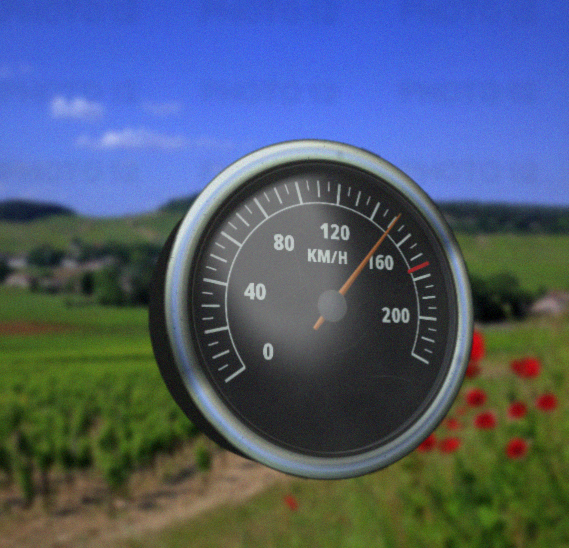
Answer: 150 km/h
